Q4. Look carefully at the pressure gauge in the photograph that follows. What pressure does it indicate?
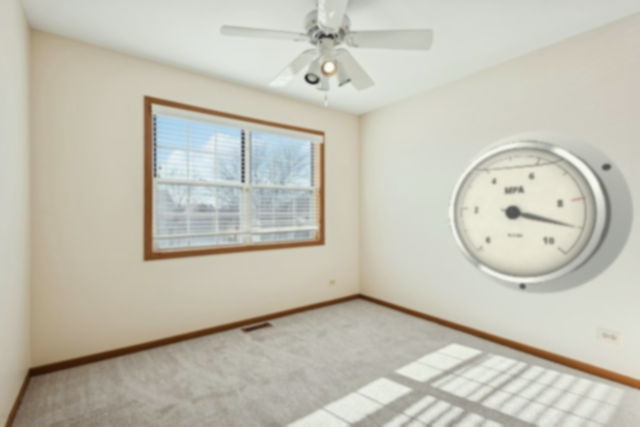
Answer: 9 MPa
